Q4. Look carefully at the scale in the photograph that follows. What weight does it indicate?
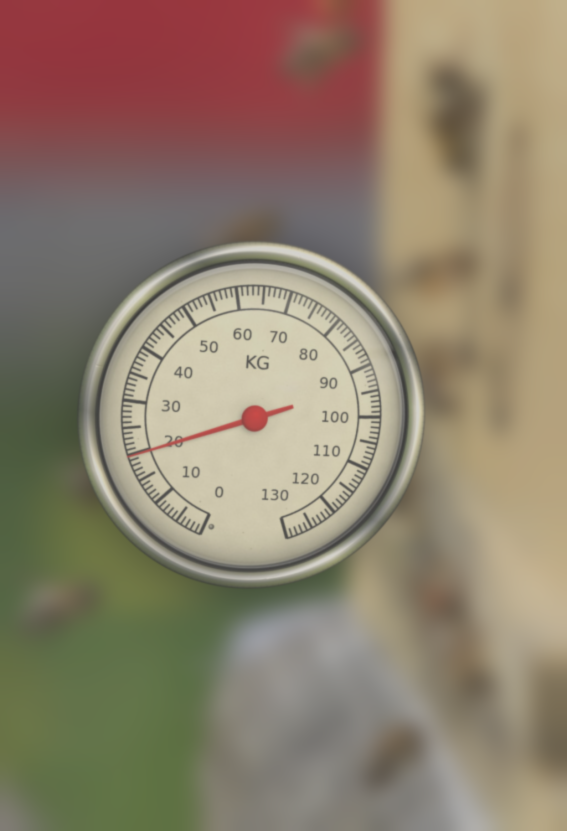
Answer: 20 kg
